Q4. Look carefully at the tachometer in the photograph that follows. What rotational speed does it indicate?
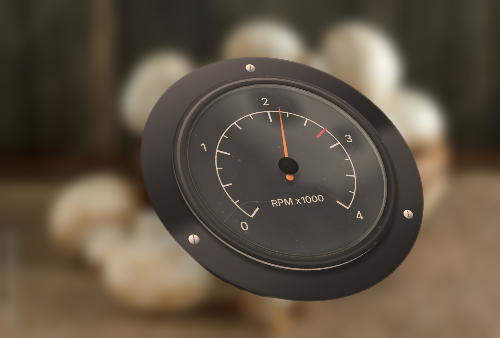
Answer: 2125 rpm
